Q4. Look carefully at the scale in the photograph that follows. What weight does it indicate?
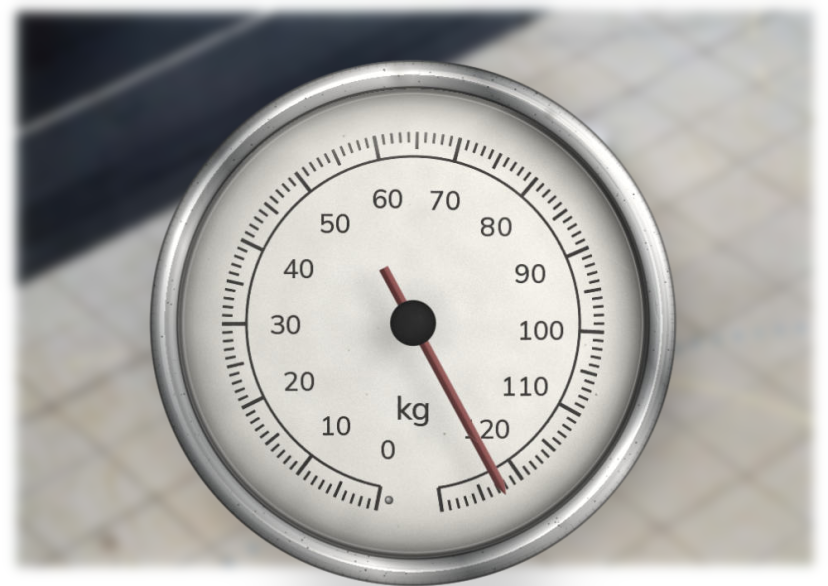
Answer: 122.5 kg
